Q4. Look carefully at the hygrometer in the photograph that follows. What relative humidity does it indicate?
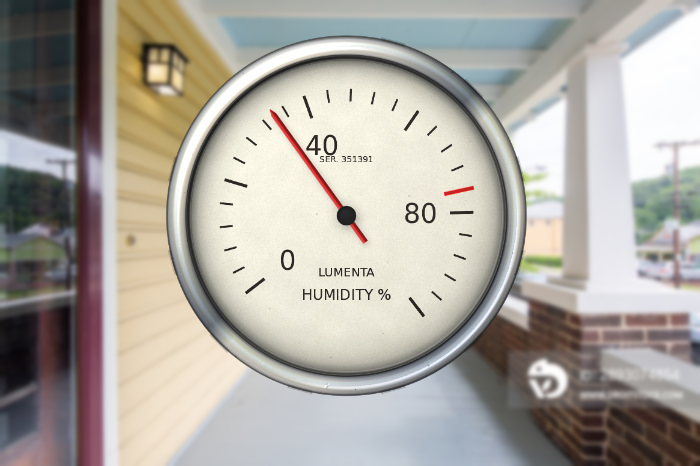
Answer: 34 %
